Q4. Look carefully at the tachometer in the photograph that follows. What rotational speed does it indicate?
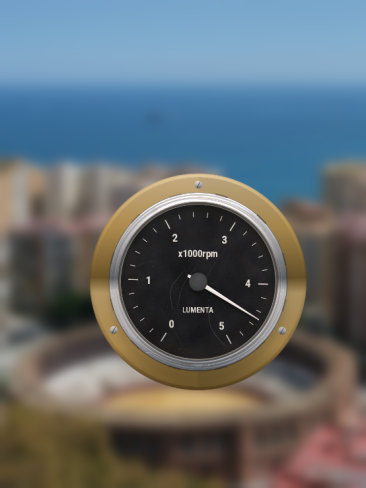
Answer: 4500 rpm
